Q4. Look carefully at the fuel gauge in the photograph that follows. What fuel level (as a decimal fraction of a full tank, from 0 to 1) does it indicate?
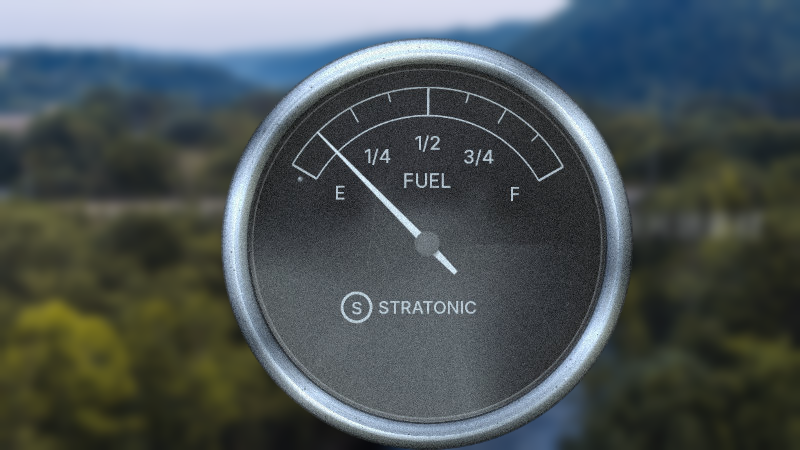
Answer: 0.125
